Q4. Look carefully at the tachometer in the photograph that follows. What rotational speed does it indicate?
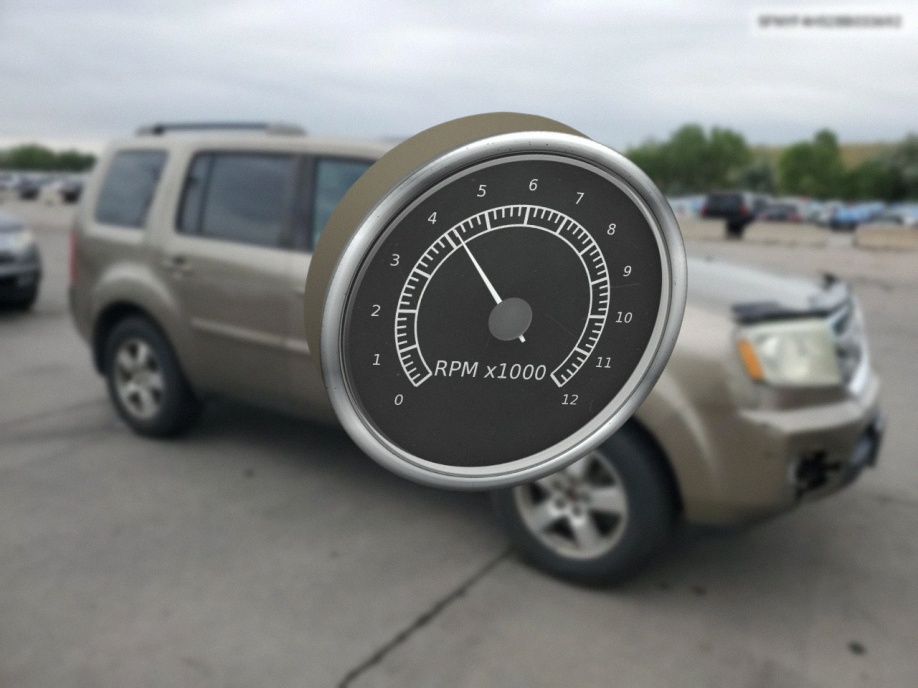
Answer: 4200 rpm
